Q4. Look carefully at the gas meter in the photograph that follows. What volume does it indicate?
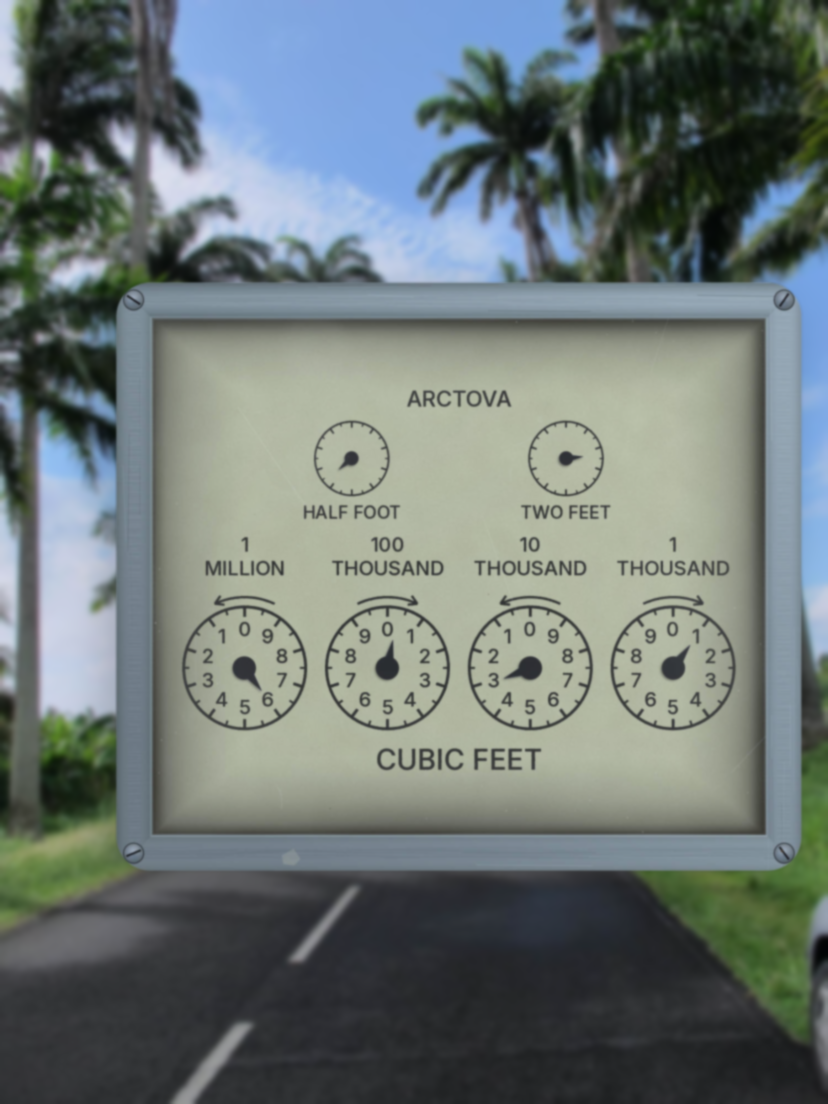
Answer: 603100 ft³
